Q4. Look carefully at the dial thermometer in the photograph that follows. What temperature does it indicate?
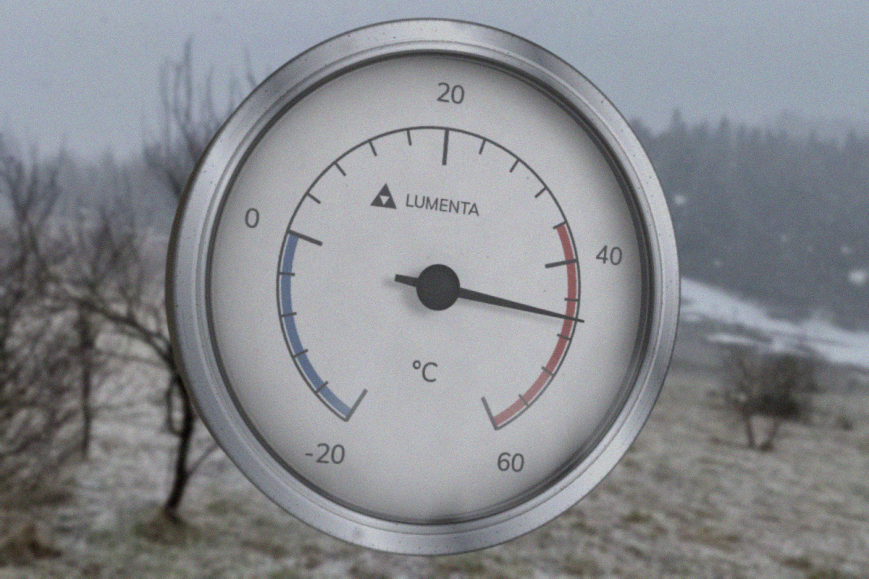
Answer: 46 °C
